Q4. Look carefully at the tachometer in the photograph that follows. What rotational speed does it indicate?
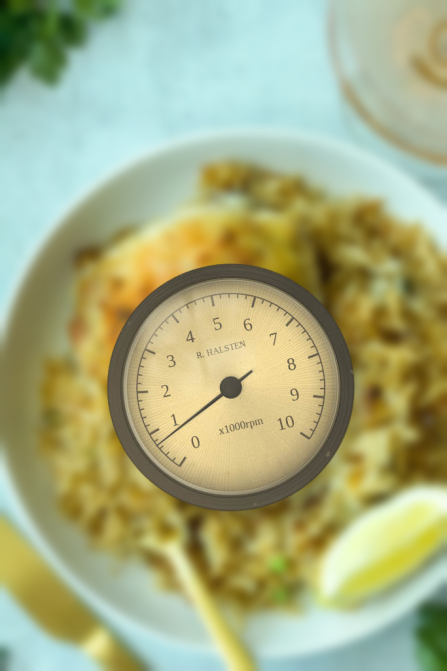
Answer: 700 rpm
